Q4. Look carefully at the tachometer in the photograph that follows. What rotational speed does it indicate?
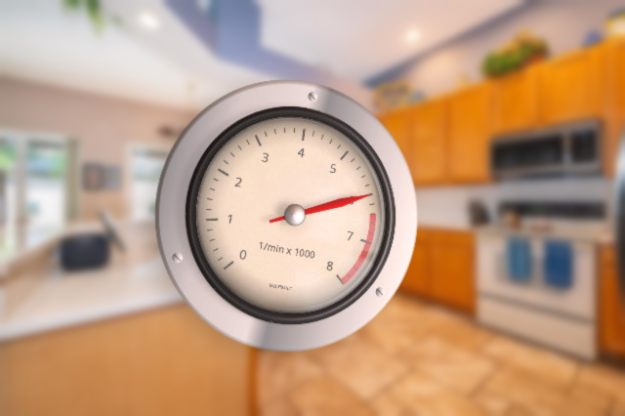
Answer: 6000 rpm
